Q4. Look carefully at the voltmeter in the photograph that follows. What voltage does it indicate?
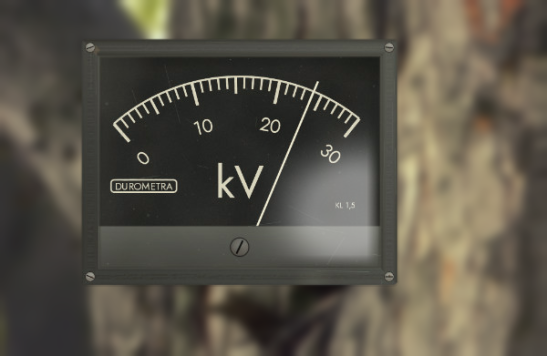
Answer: 24 kV
